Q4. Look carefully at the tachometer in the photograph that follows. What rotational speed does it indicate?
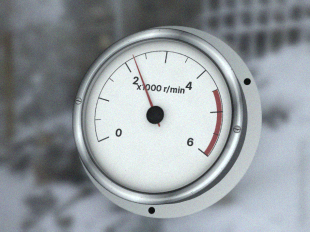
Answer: 2250 rpm
